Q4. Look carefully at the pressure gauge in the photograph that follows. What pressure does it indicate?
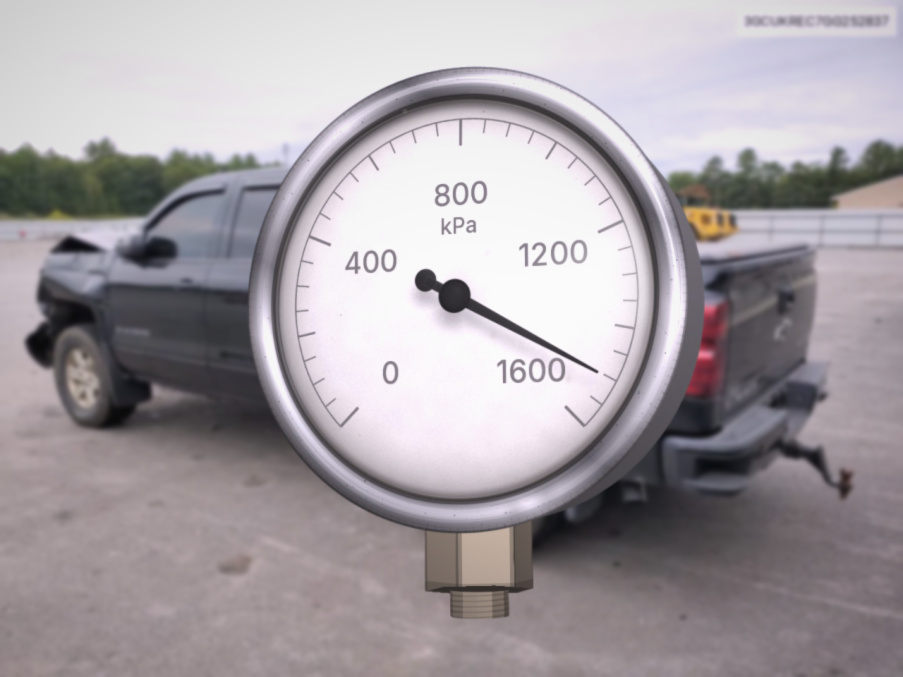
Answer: 1500 kPa
